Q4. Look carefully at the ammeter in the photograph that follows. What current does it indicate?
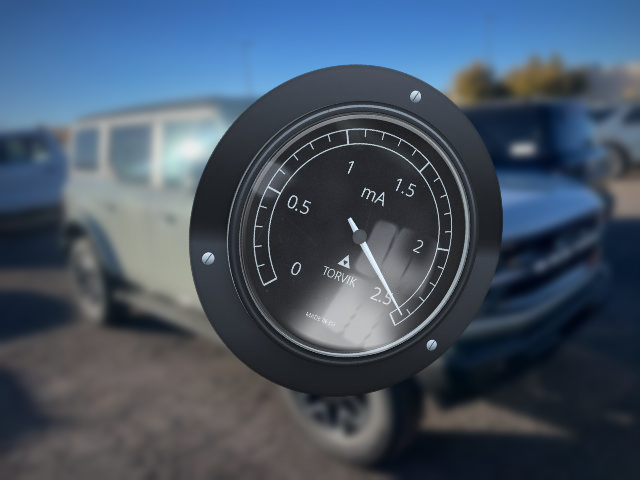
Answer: 2.45 mA
